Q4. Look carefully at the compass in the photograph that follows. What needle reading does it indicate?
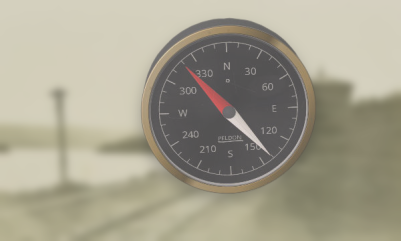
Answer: 320 °
